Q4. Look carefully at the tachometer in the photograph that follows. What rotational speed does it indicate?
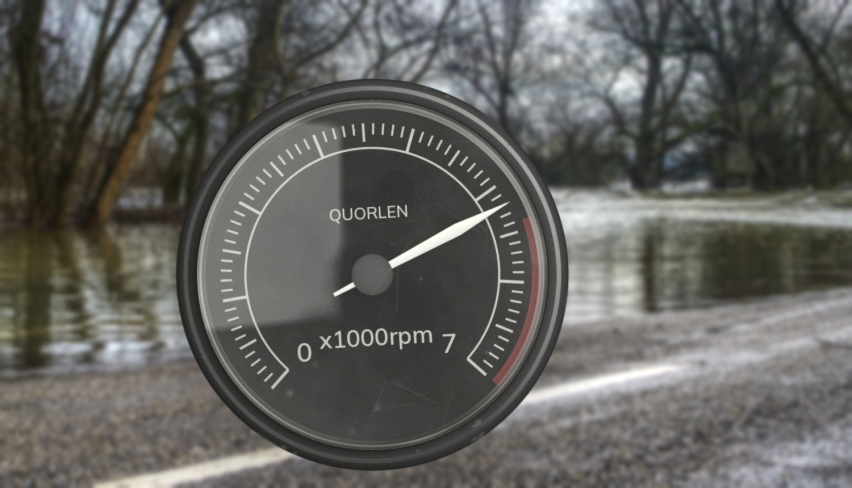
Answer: 5200 rpm
